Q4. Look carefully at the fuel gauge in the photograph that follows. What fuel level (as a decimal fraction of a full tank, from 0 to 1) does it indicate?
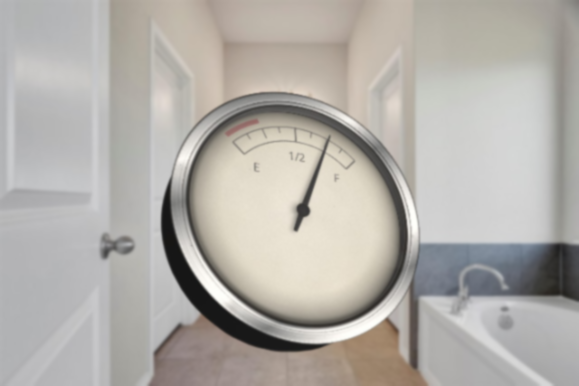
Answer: 0.75
